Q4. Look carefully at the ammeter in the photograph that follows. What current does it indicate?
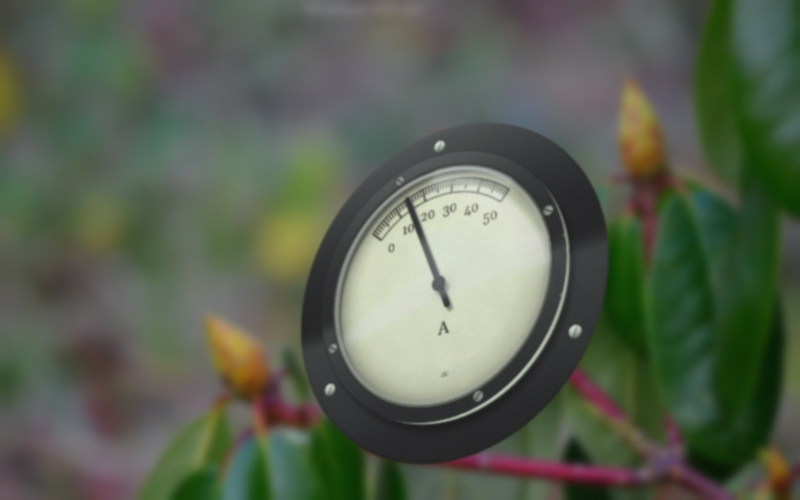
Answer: 15 A
